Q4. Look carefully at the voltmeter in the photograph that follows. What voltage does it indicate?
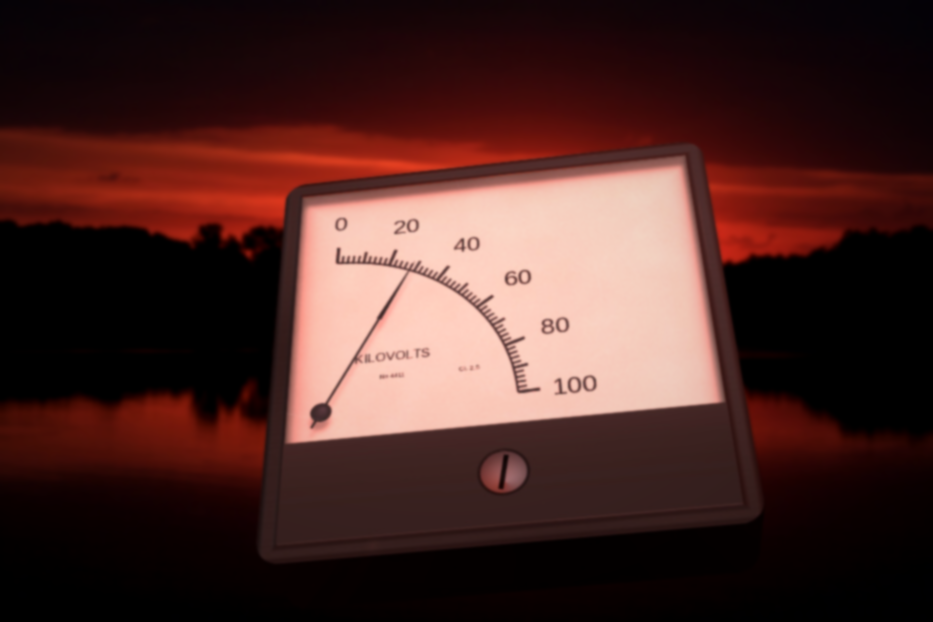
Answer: 30 kV
